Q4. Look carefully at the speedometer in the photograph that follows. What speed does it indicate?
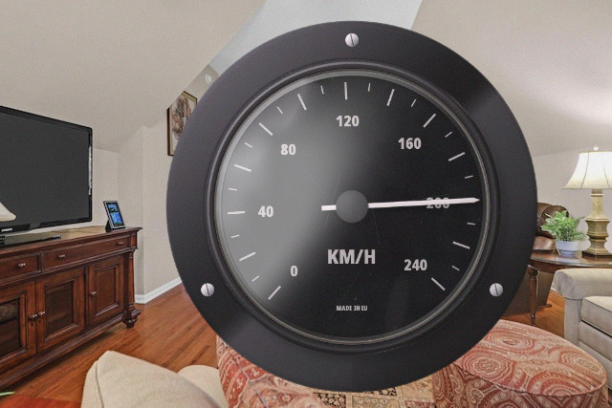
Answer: 200 km/h
